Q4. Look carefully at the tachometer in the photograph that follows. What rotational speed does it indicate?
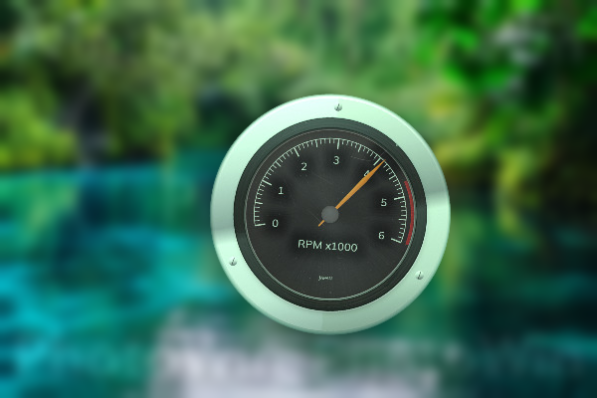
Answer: 4100 rpm
